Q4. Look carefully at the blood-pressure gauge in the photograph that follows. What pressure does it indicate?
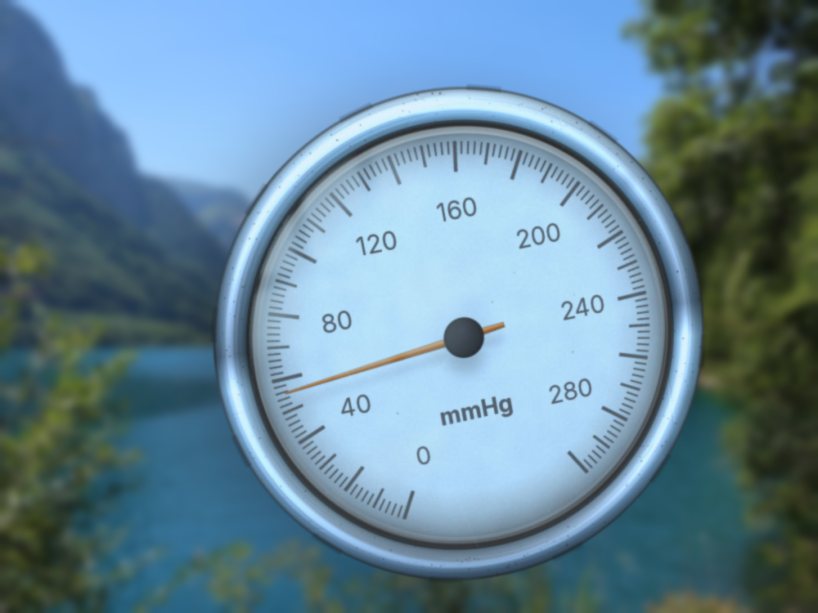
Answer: 56 mmHg
